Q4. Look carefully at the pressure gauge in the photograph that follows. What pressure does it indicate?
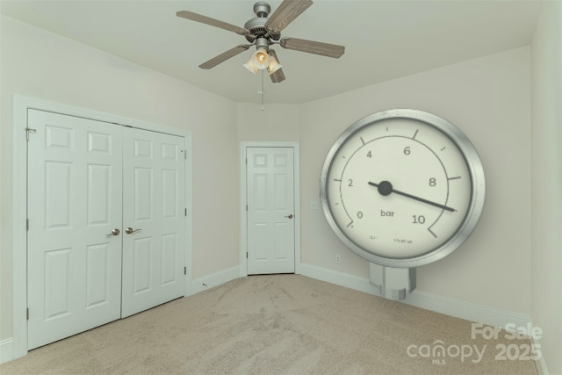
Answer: 9 bar
